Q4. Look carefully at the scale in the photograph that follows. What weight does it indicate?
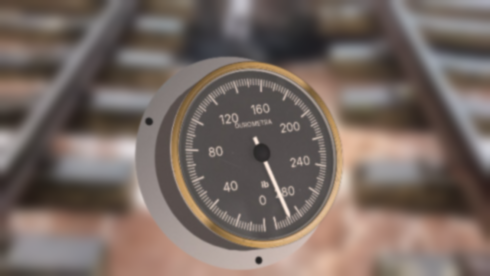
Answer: 290 lb
